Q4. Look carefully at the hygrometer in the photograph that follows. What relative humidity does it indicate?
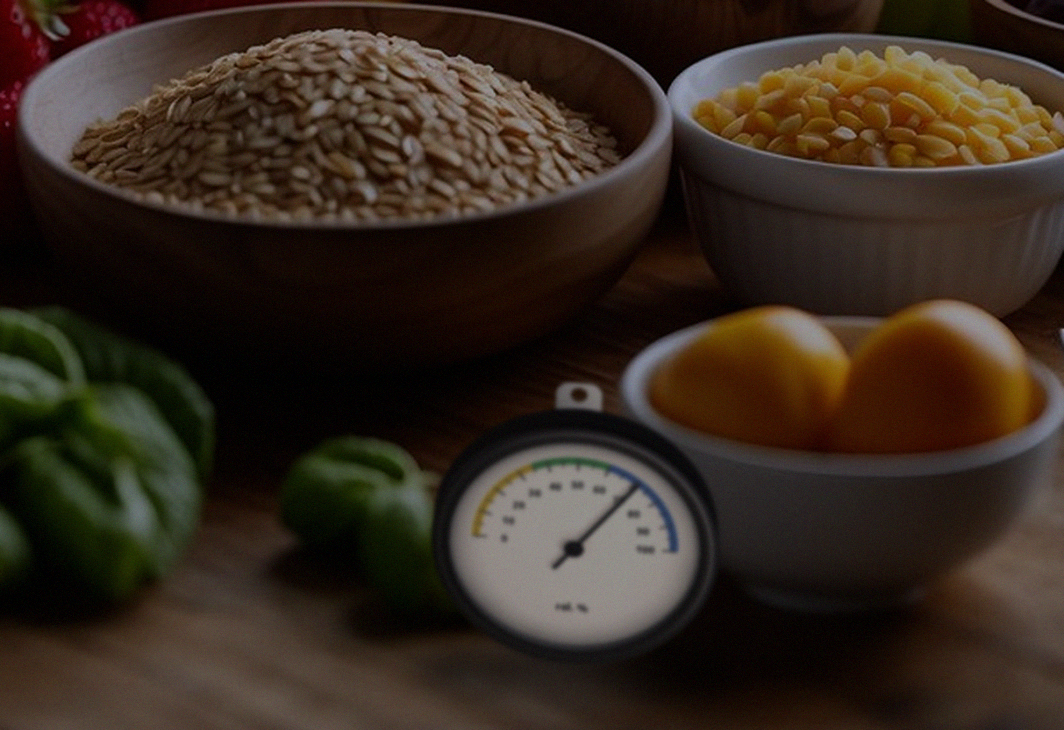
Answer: 70 %
